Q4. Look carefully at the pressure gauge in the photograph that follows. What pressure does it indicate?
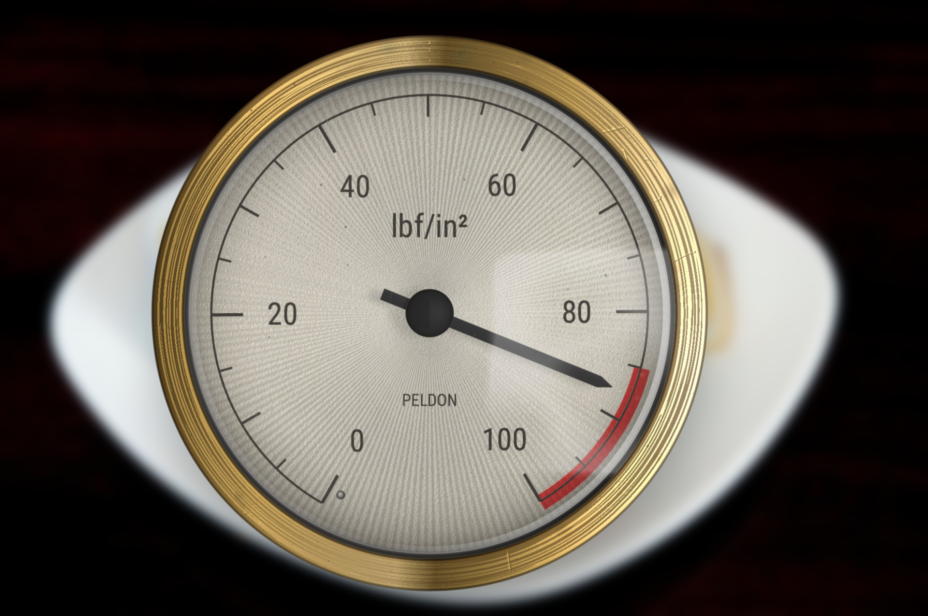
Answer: 87.5 psi
